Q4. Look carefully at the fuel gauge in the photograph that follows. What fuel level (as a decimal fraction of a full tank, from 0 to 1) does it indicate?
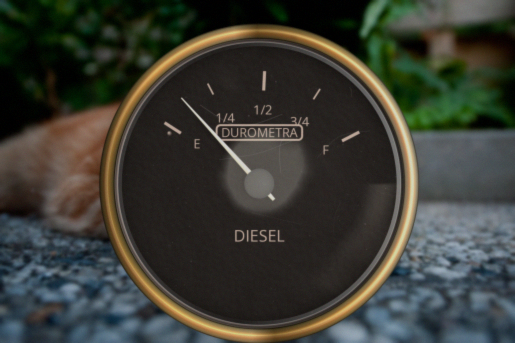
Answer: 0.125
